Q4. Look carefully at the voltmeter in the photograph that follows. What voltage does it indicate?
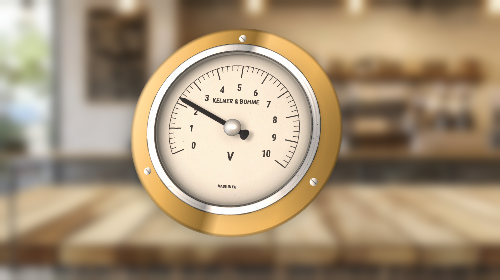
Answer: 2.2 V
